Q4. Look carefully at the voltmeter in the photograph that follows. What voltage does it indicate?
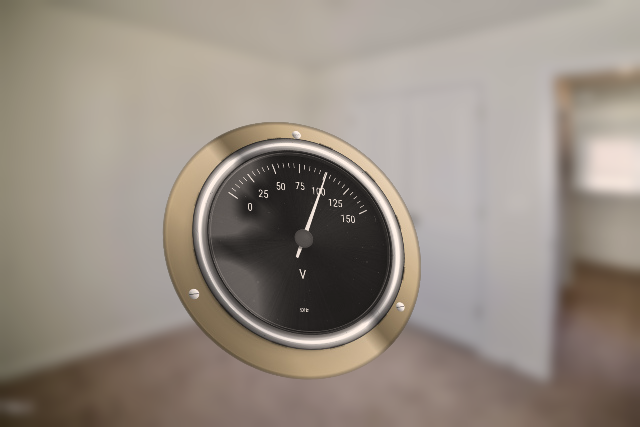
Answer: 100 V
